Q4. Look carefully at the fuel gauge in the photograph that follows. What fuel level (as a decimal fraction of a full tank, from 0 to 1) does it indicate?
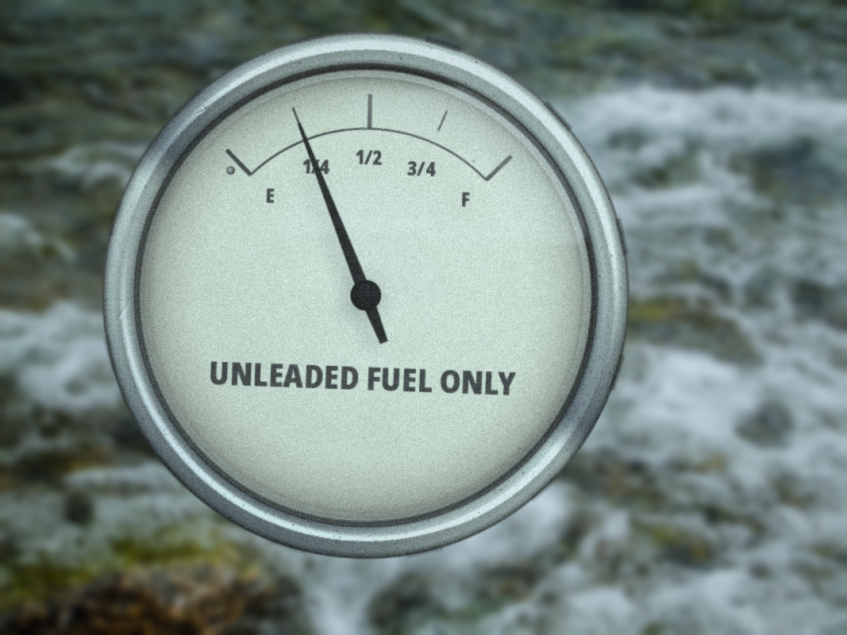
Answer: 0.25
